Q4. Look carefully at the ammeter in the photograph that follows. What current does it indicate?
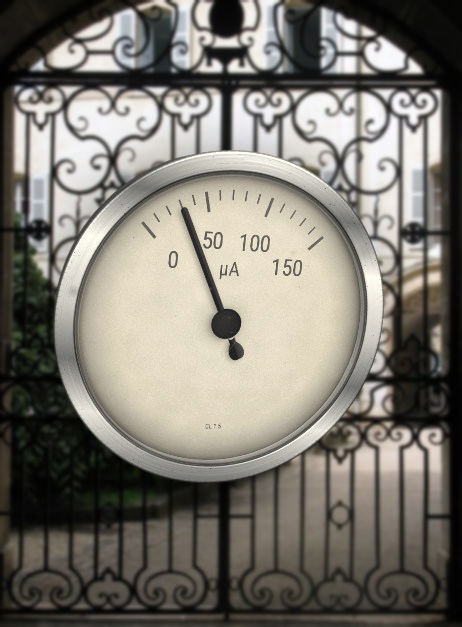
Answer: 30 µA
